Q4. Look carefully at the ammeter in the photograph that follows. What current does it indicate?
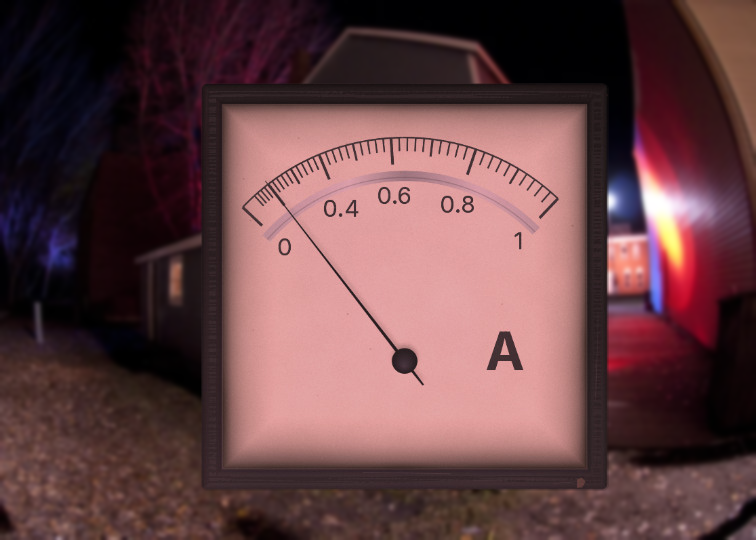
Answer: 0.2 A
